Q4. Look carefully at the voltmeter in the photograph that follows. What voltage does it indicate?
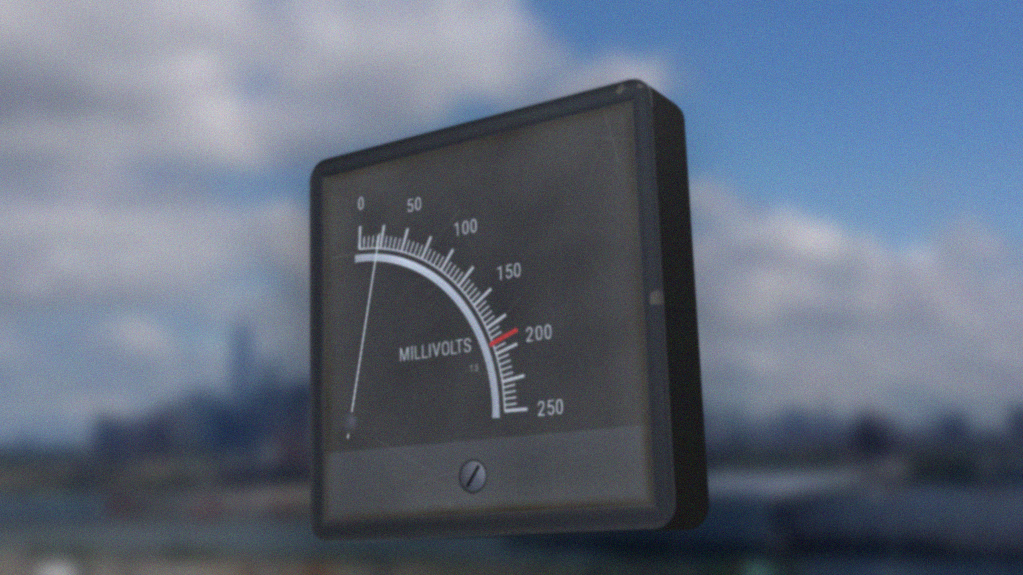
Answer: 25 mV
